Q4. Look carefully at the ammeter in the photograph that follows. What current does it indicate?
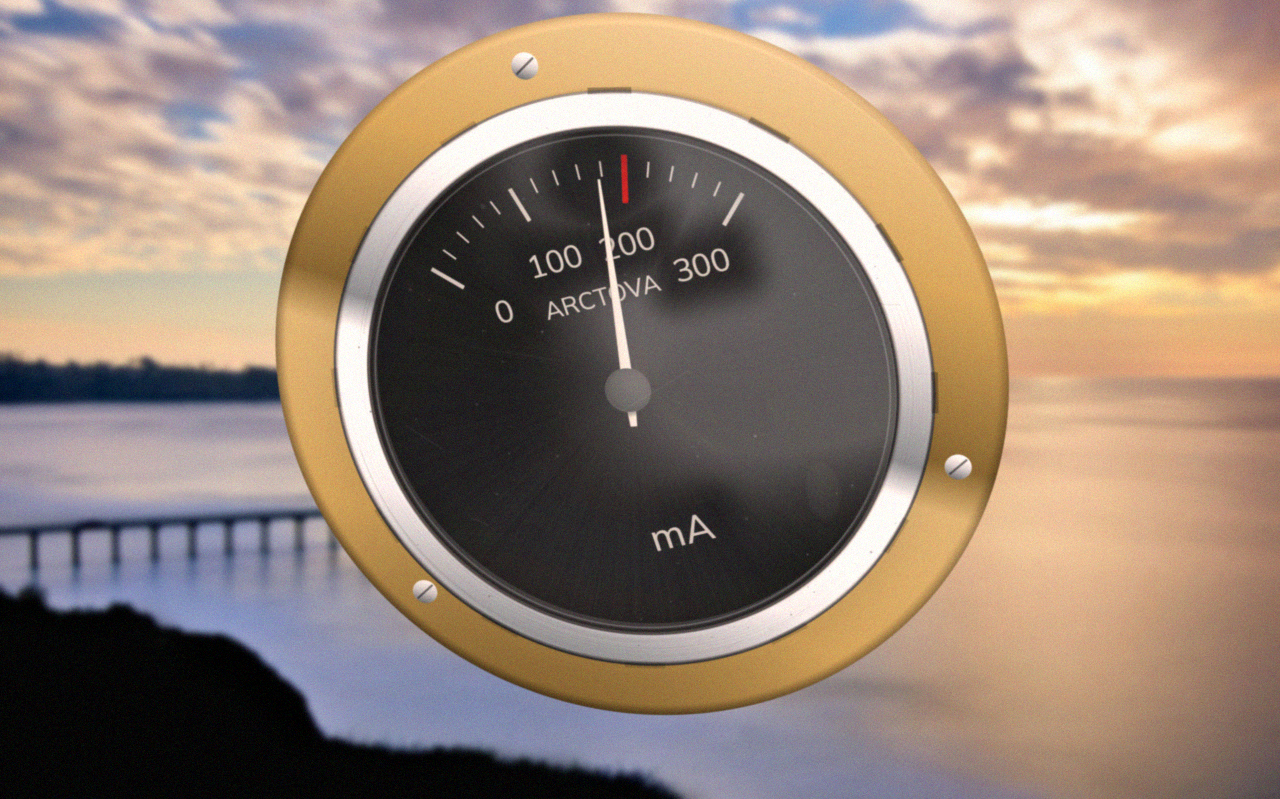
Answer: 180 mA
